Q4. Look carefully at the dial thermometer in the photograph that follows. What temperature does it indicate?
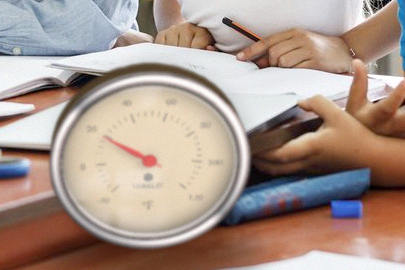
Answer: 20 °F
